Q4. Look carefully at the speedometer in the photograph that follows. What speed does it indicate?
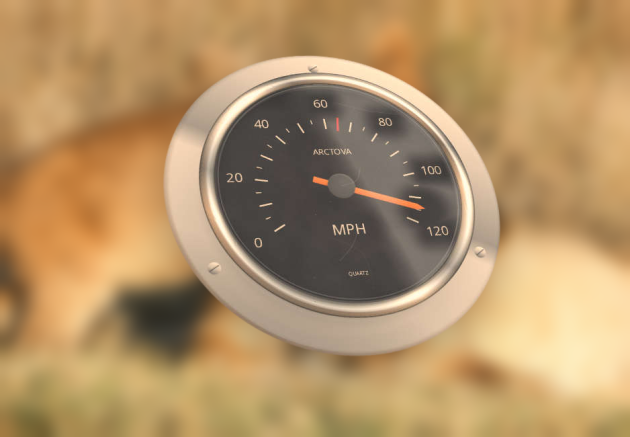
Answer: 115 mph
